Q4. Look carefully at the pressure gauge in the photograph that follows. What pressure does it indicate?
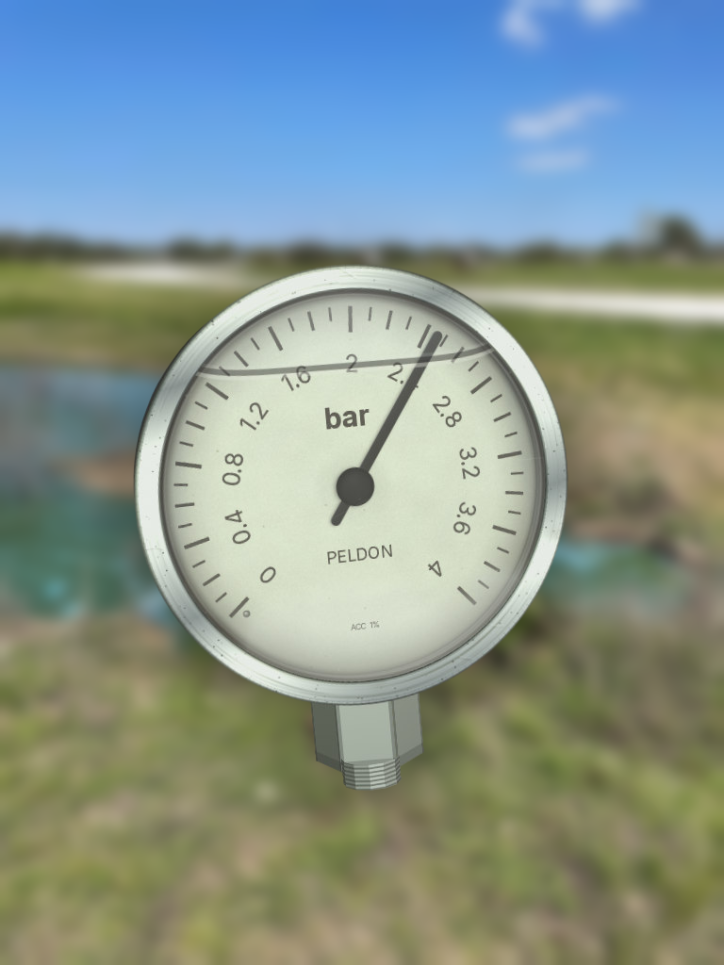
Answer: 2.45 bar
